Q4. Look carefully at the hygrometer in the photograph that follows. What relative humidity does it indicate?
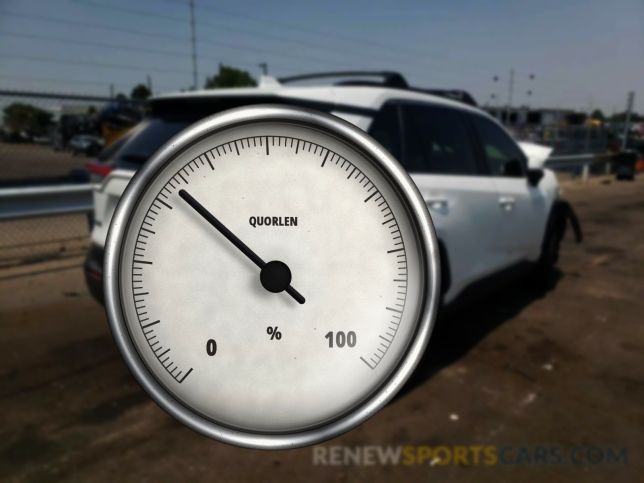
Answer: 33 %
